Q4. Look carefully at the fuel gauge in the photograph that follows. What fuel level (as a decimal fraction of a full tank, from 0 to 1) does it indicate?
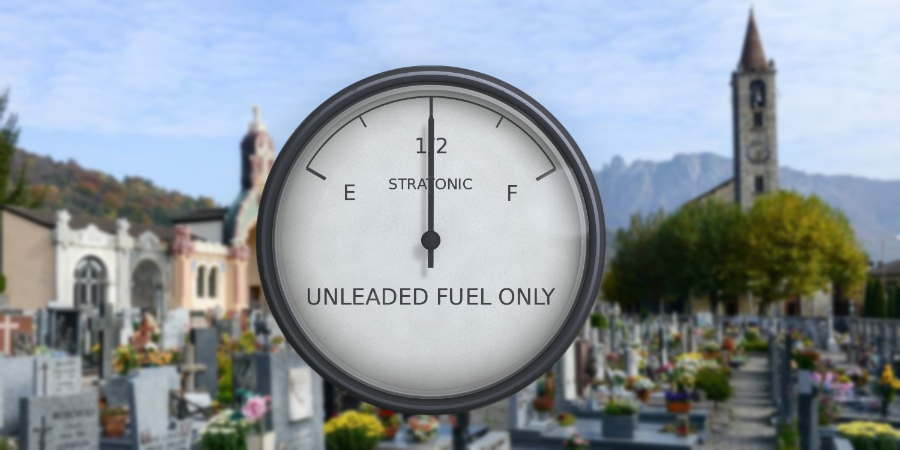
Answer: 0.5
